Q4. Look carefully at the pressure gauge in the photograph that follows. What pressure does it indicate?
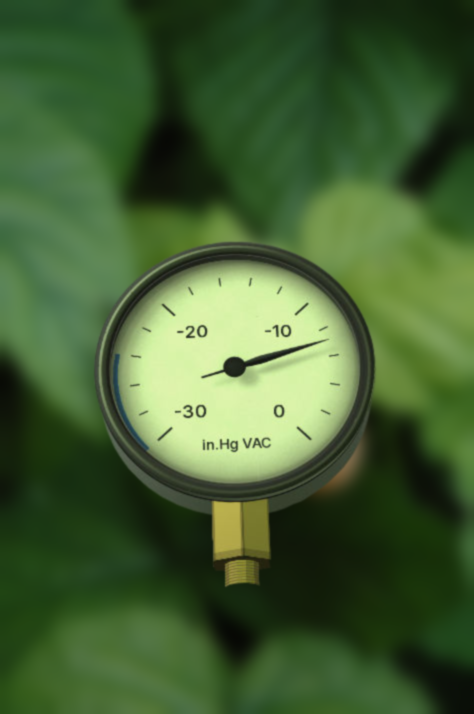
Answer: -7 inHg
